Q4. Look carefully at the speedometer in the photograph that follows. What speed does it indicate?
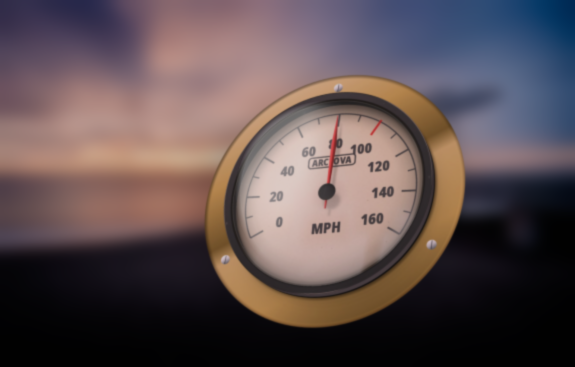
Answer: 80 mph
